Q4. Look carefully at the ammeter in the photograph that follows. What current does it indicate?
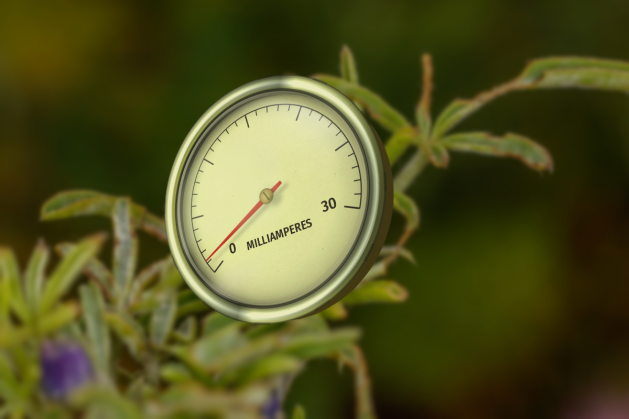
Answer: 1 mA
